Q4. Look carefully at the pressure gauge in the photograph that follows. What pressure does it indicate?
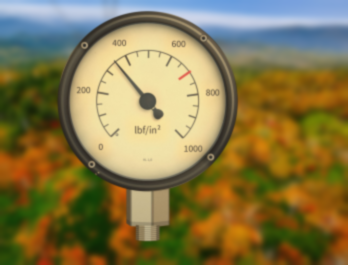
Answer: 350 psi
